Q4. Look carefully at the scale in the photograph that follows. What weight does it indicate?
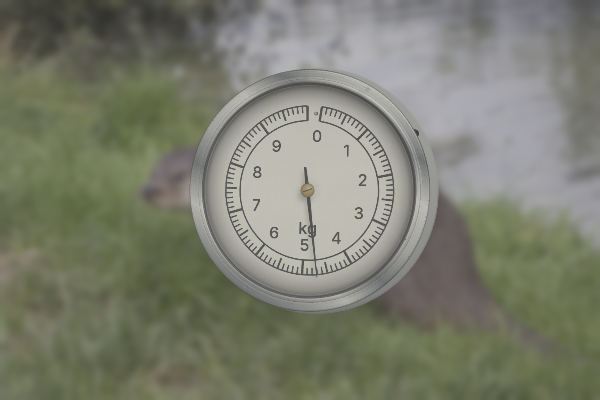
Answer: 4.7 kg
